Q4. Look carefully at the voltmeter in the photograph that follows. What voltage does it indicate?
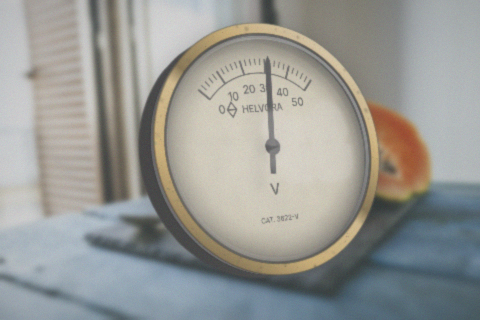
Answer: 30 V
